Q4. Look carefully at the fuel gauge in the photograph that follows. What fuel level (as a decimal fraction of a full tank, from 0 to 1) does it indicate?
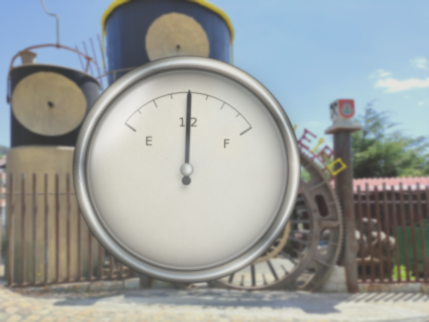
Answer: 0.5
